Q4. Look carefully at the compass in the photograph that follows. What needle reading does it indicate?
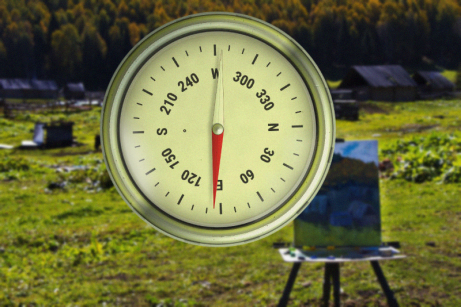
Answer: 95 °
